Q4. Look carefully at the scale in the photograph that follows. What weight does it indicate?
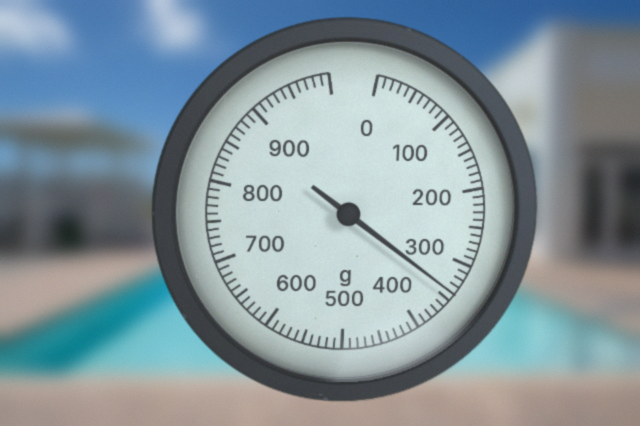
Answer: 340 g
